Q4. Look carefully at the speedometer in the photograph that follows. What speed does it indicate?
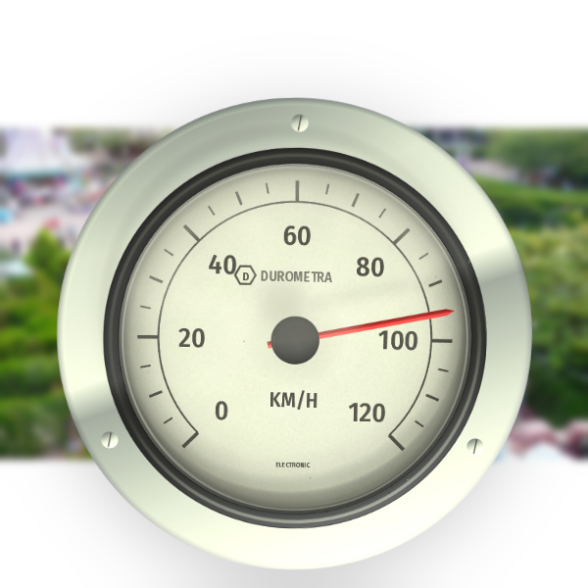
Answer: 95 km/h
